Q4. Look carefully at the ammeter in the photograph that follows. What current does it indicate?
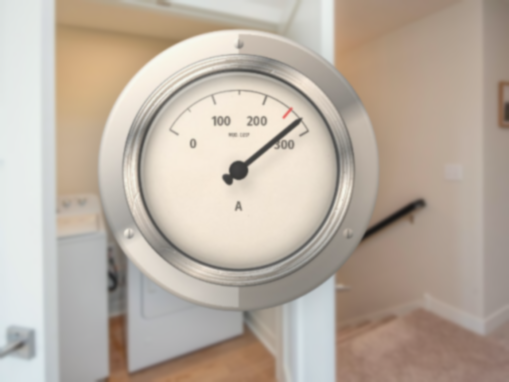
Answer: 275 A
